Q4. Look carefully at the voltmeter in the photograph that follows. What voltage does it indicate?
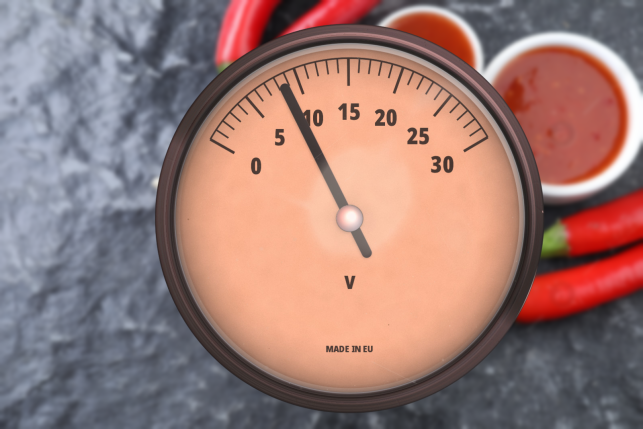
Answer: 8.5 V
